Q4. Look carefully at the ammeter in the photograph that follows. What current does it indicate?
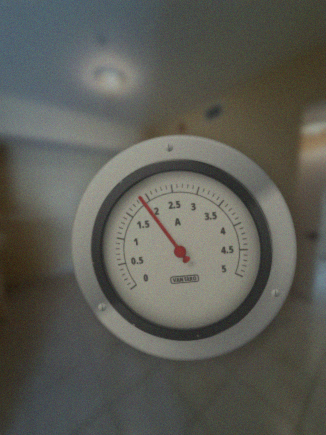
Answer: 1.9 A
